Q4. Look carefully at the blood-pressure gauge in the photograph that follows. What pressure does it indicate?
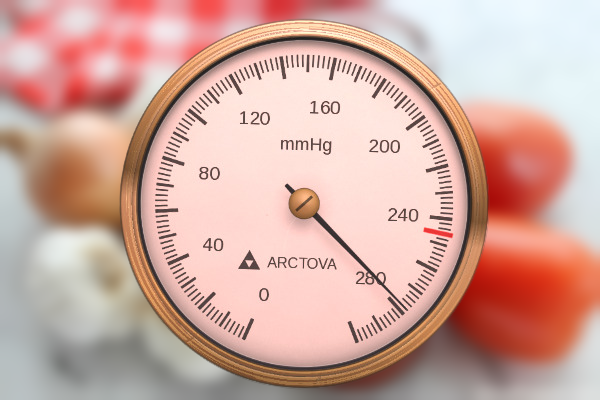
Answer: 278 mmHg
